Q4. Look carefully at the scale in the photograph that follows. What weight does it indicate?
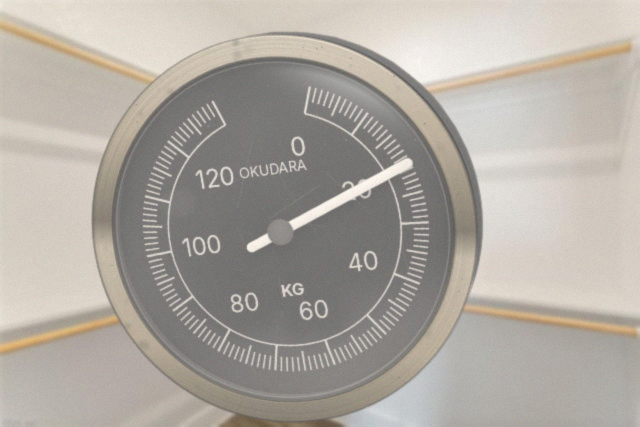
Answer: 20 kg
